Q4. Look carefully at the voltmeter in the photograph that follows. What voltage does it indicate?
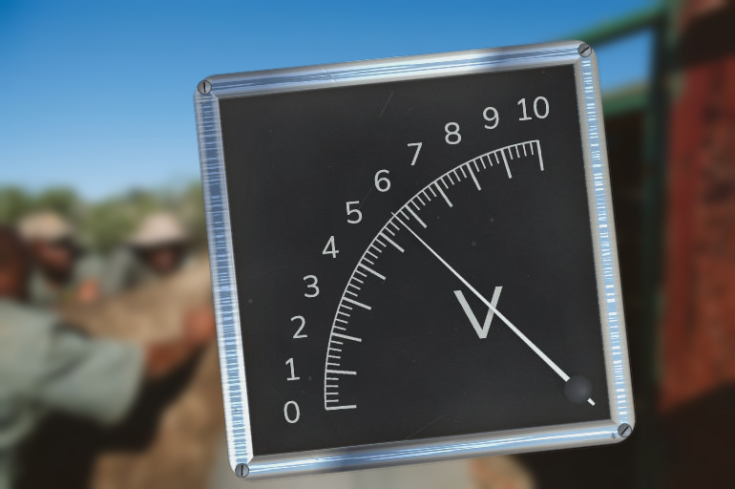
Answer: 5.6 V
